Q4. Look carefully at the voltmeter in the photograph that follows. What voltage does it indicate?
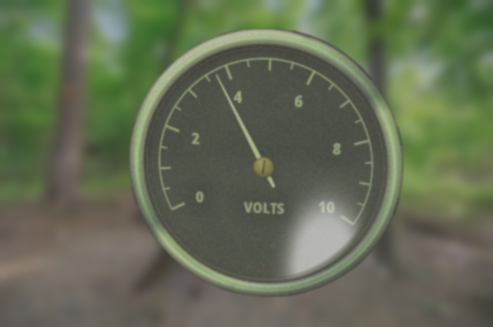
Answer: 3.75 V
